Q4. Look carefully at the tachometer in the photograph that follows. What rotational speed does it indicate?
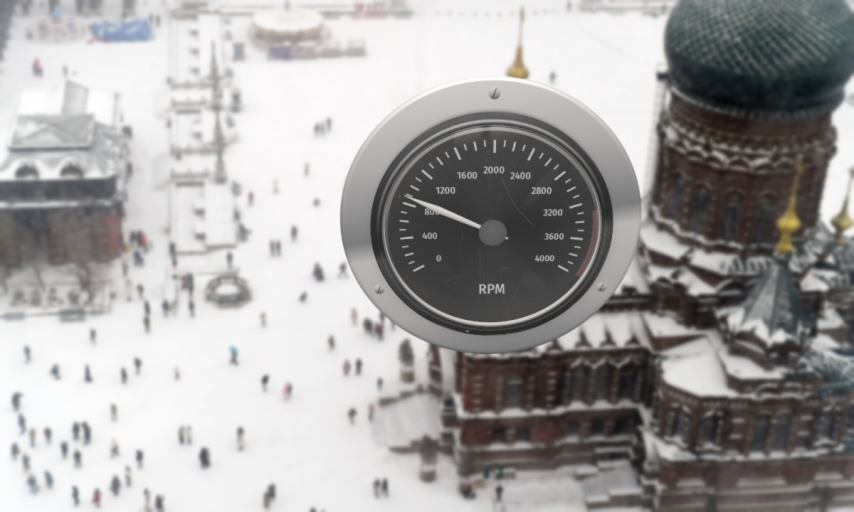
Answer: 900 rpm
